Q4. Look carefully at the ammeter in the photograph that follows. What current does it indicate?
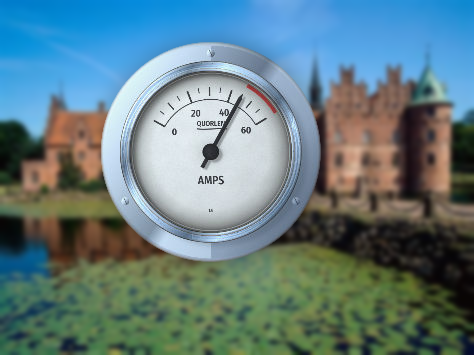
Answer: 45 A
